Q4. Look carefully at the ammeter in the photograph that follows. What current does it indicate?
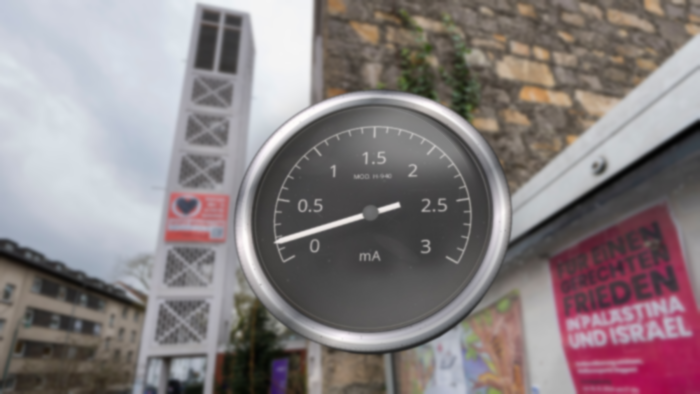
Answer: 0.15 mA
